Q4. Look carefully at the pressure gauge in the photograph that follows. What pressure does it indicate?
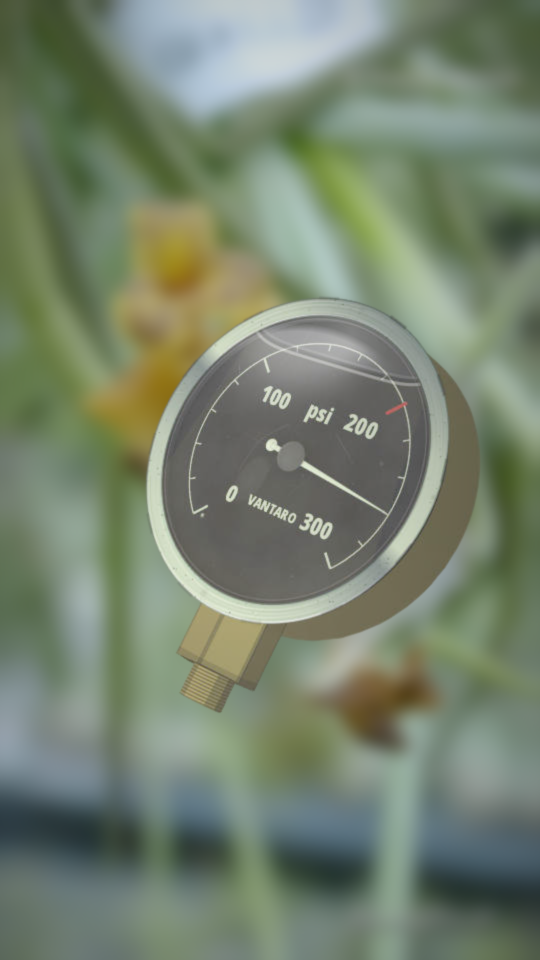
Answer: 260 psi
